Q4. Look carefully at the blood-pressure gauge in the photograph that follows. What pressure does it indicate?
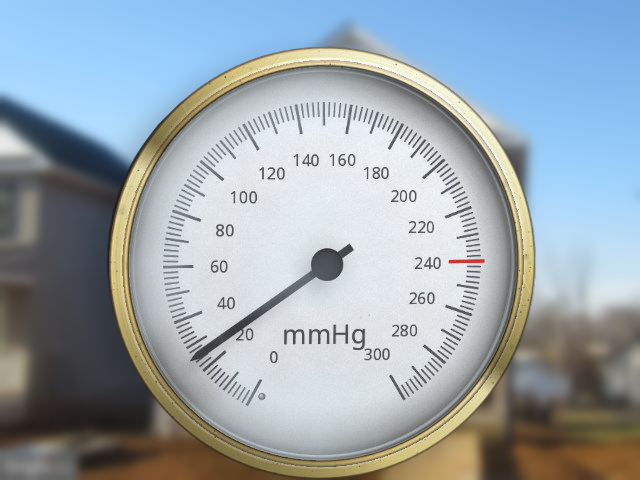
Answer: 26 mmHg
